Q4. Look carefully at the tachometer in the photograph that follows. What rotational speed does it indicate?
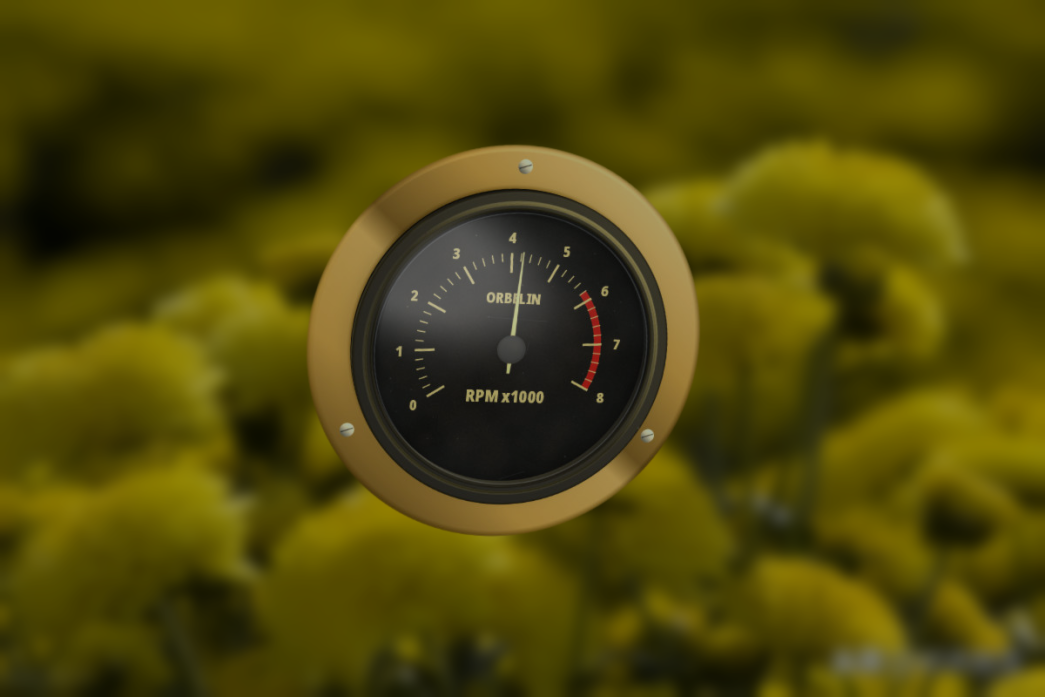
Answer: 4200 rpm
